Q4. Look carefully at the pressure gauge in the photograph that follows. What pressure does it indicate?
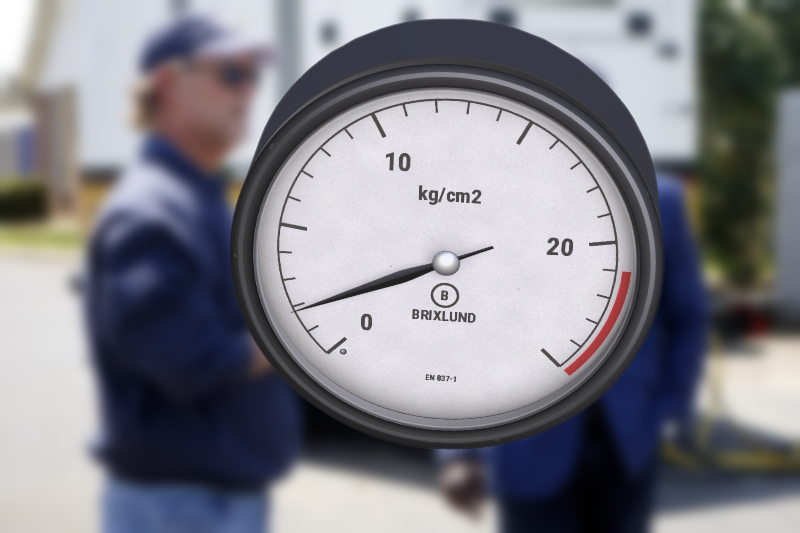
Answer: 2 kg/cm²
